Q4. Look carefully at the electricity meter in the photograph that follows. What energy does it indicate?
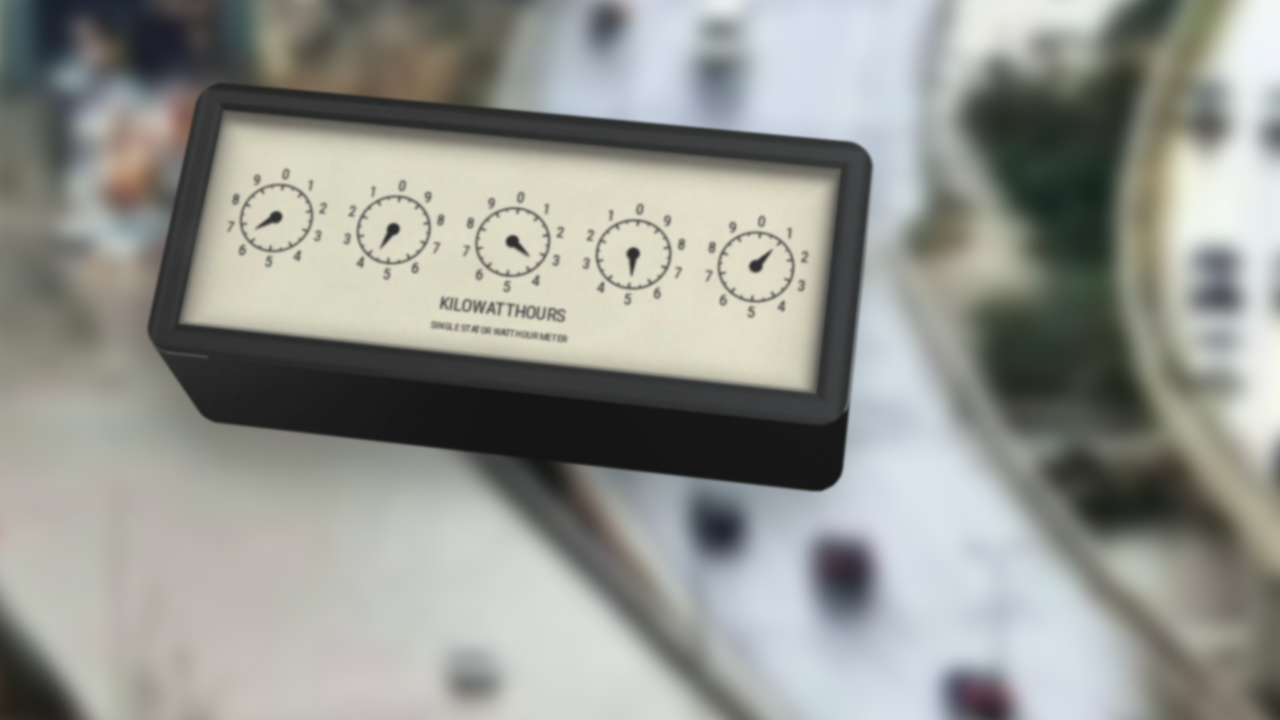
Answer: 64351 kWh
